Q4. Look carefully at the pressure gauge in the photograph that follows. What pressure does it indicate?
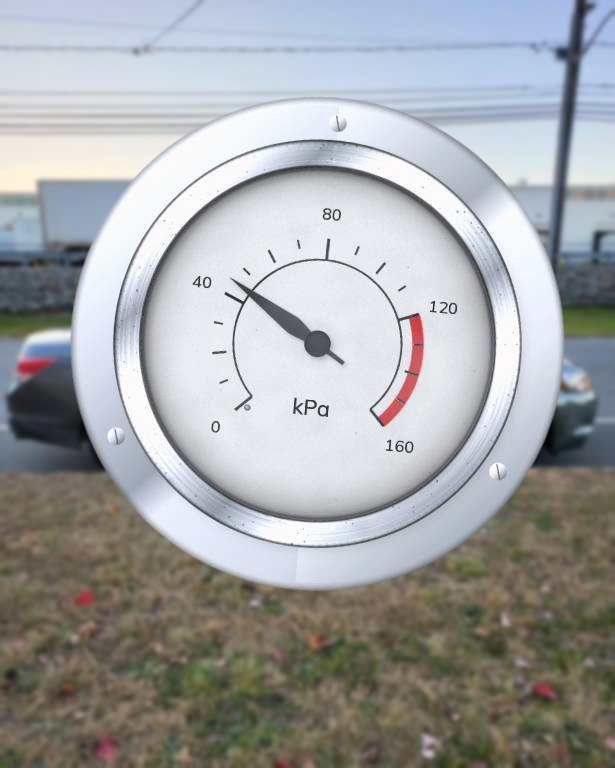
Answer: 45 kPa
